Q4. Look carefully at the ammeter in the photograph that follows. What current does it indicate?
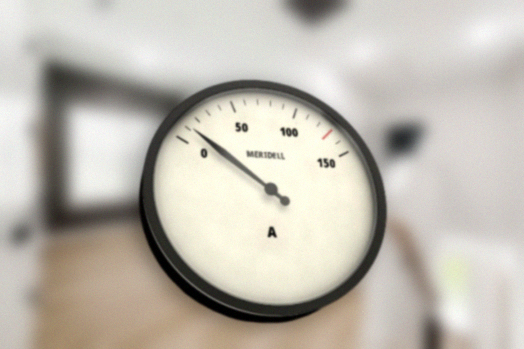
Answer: 10 A
